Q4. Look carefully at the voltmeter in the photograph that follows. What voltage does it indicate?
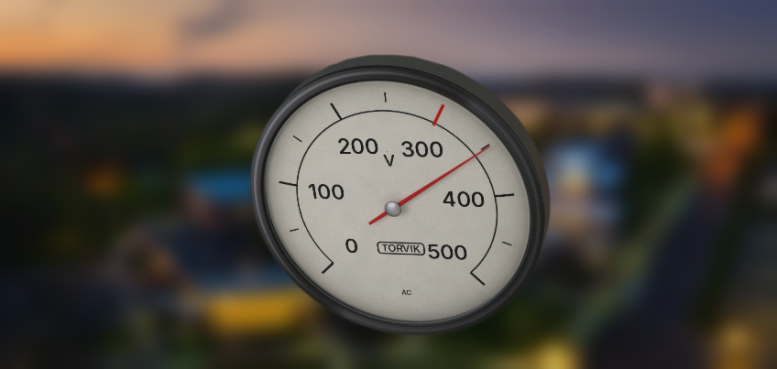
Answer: 350 V
